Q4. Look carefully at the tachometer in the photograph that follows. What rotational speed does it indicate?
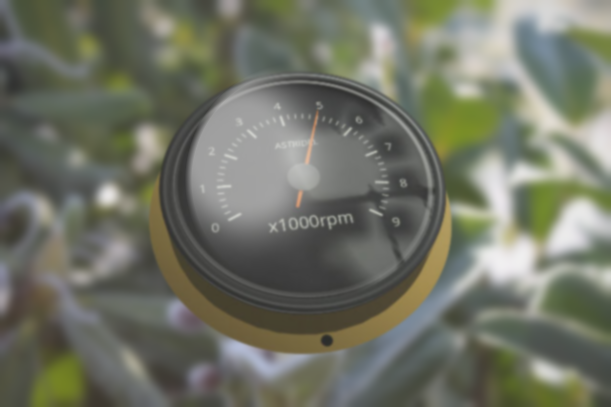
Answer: 5000 rpm
